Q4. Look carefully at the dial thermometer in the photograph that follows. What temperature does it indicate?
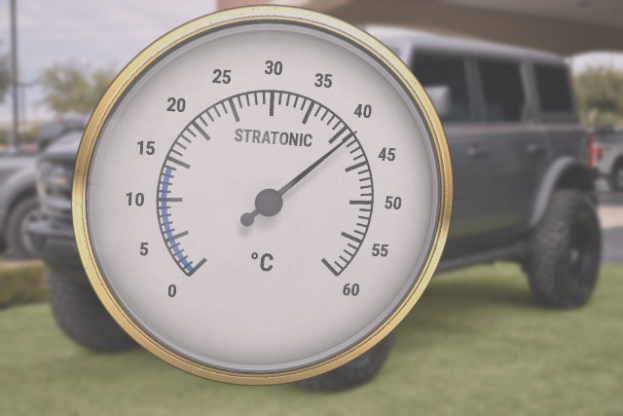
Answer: 41 °C
